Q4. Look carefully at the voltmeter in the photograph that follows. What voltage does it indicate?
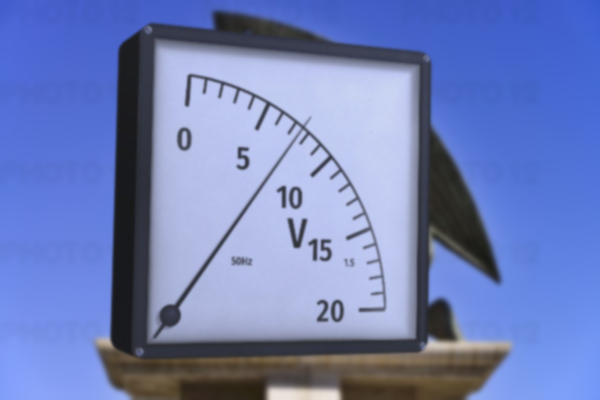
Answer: 7.5 V
